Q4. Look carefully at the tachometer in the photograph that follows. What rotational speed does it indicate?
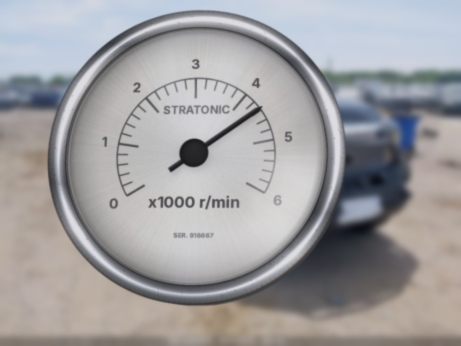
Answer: 4400 rpm
